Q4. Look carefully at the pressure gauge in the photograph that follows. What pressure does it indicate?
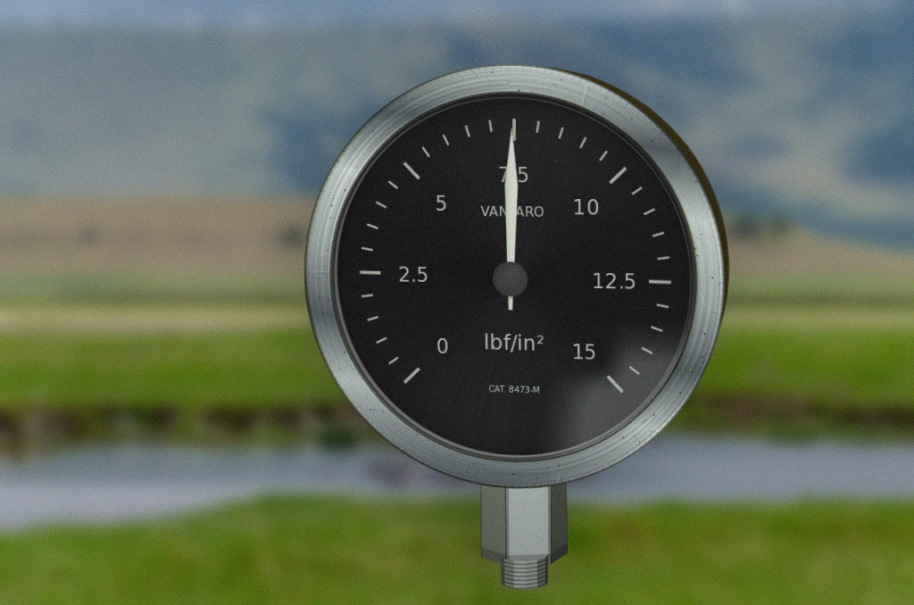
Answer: 7.5 psi
